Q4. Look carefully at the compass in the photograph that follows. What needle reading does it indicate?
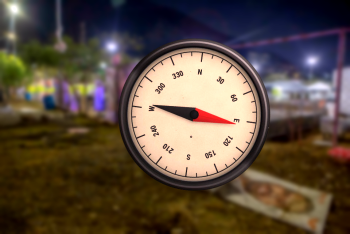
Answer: 95 °
